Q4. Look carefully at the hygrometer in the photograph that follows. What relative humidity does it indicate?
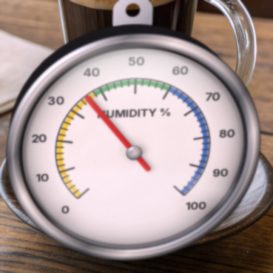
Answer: 36 %
